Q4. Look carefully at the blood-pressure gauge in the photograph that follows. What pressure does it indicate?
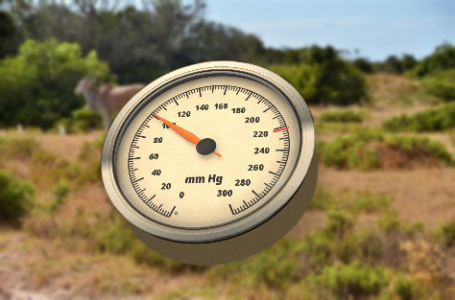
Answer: 100 mmHg
